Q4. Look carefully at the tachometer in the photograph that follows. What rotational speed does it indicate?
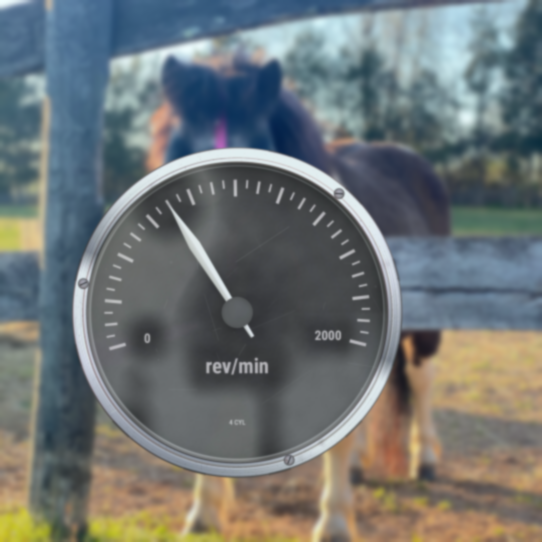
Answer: 700 rpm
